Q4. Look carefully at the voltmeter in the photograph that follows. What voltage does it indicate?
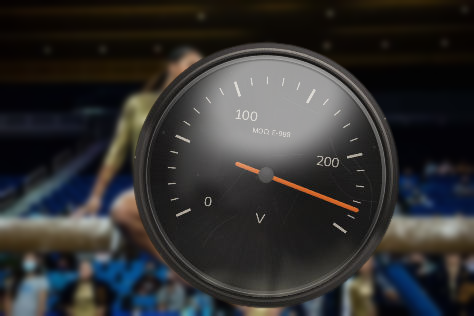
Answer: 235 V
